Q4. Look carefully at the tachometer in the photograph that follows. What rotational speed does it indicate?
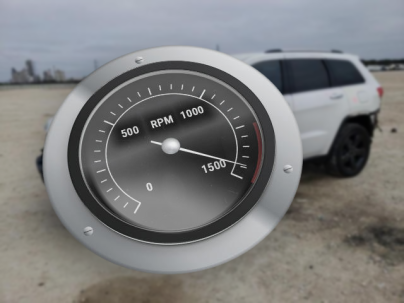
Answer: 1450 rpm
